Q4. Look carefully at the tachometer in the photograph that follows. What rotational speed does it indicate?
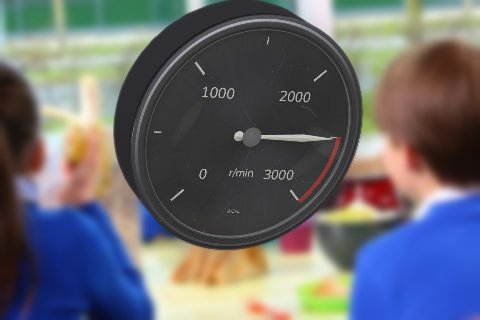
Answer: 2500 rpm
